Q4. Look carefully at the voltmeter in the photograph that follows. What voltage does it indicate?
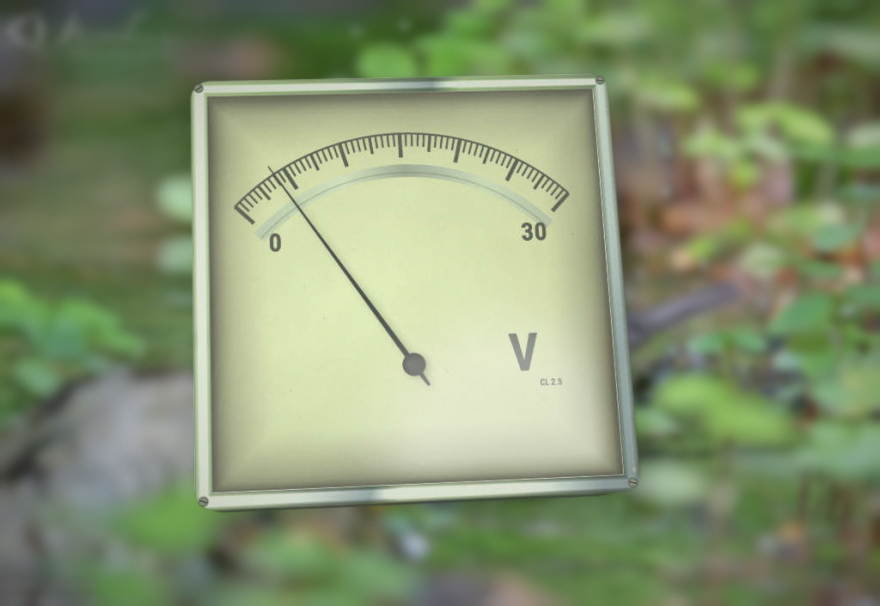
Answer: 4 V
